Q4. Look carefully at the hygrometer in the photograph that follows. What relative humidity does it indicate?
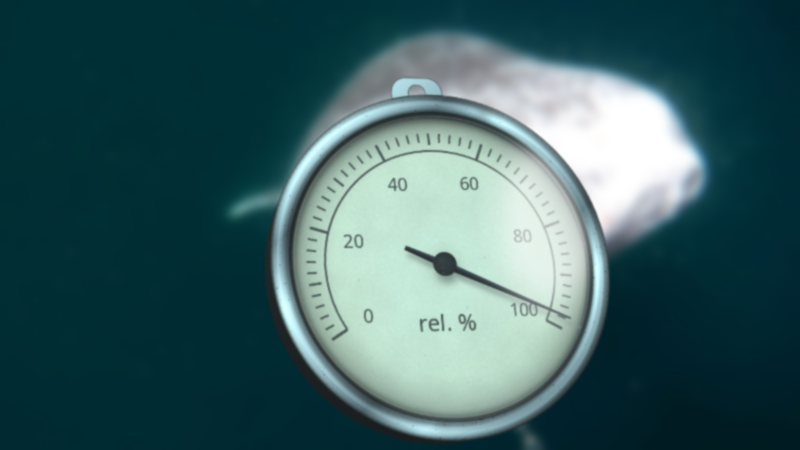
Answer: 98 %
